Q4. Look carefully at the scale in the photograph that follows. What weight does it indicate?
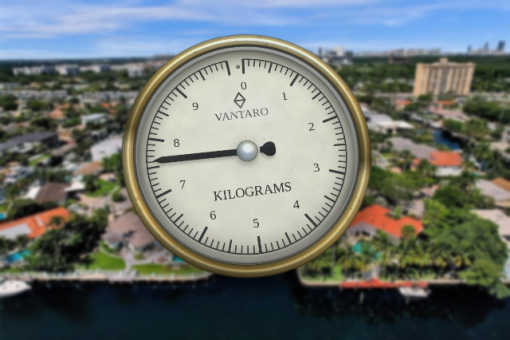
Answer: 7.6 kg
